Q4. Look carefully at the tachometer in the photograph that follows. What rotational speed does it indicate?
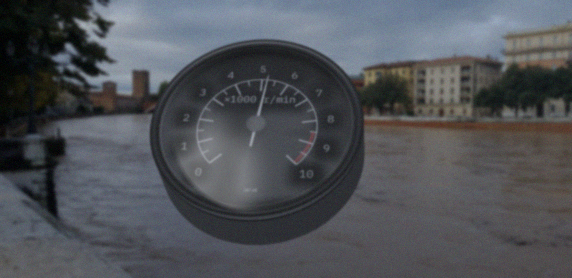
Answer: 5250 rpm
